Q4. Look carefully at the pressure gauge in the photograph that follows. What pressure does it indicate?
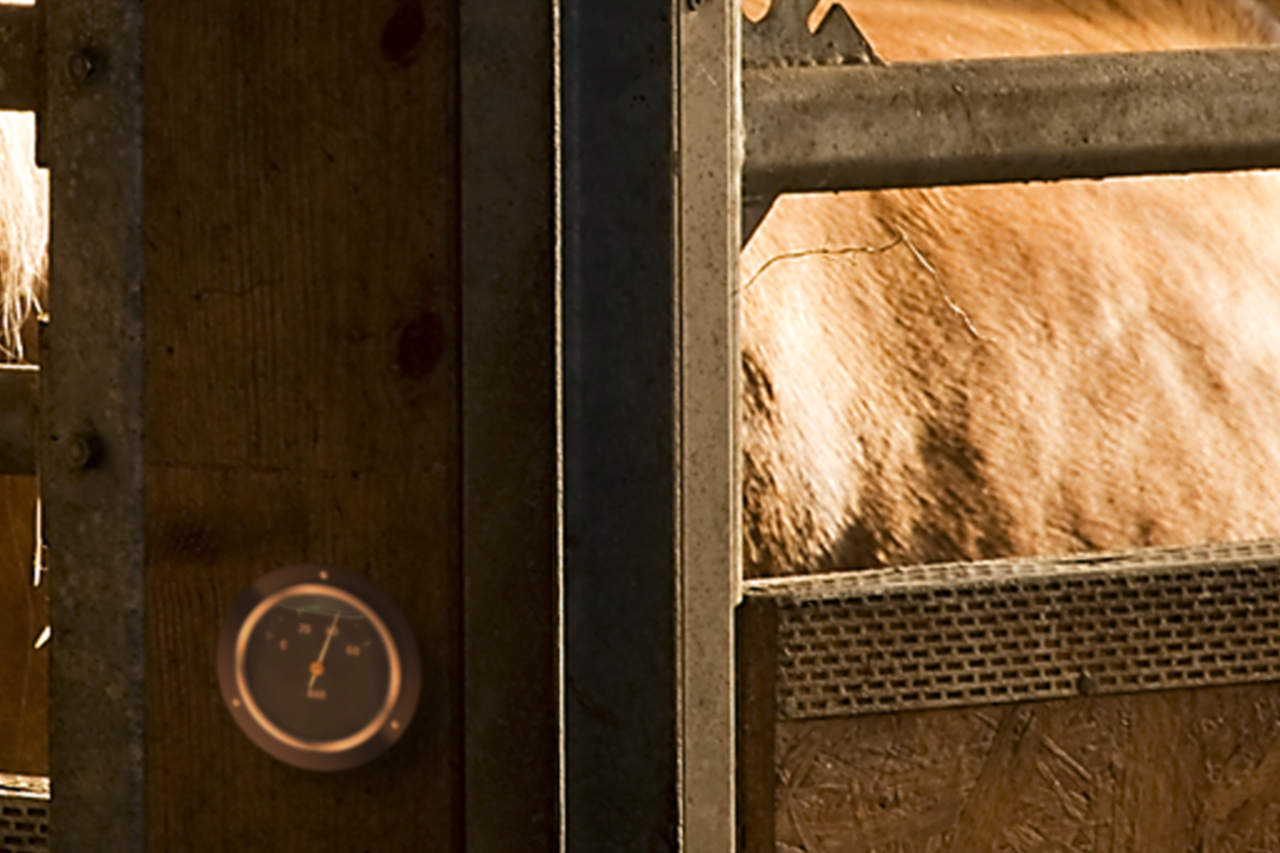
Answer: 40 bar
